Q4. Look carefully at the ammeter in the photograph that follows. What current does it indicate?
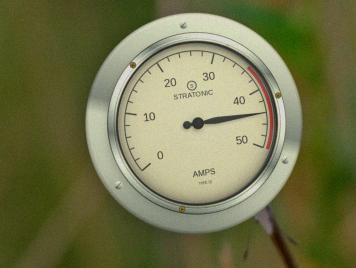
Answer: 44 A
